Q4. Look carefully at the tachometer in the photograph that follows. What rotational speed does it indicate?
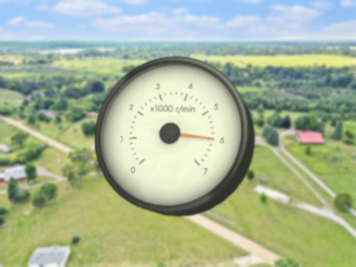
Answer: 6000 rpm
